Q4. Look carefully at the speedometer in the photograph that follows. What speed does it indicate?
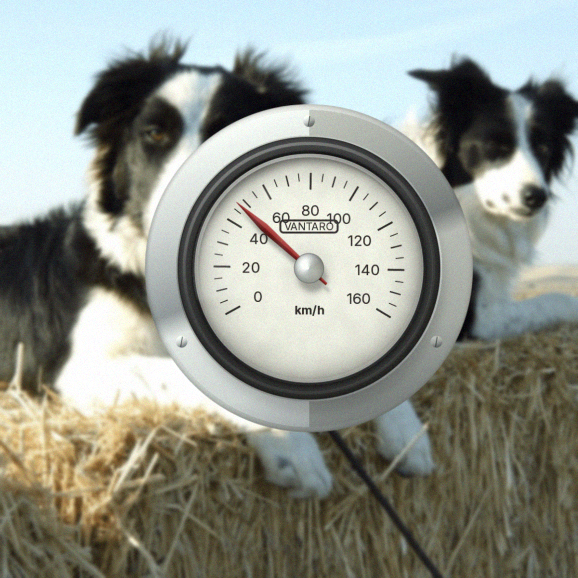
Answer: 47.5 km/h
